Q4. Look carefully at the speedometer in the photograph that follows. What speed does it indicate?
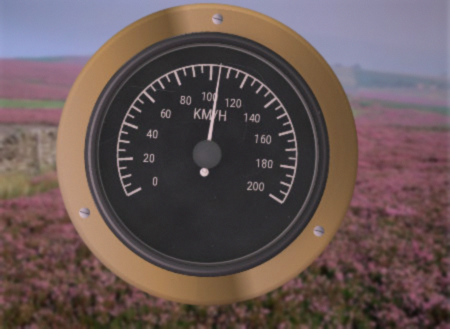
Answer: 105 km/h
